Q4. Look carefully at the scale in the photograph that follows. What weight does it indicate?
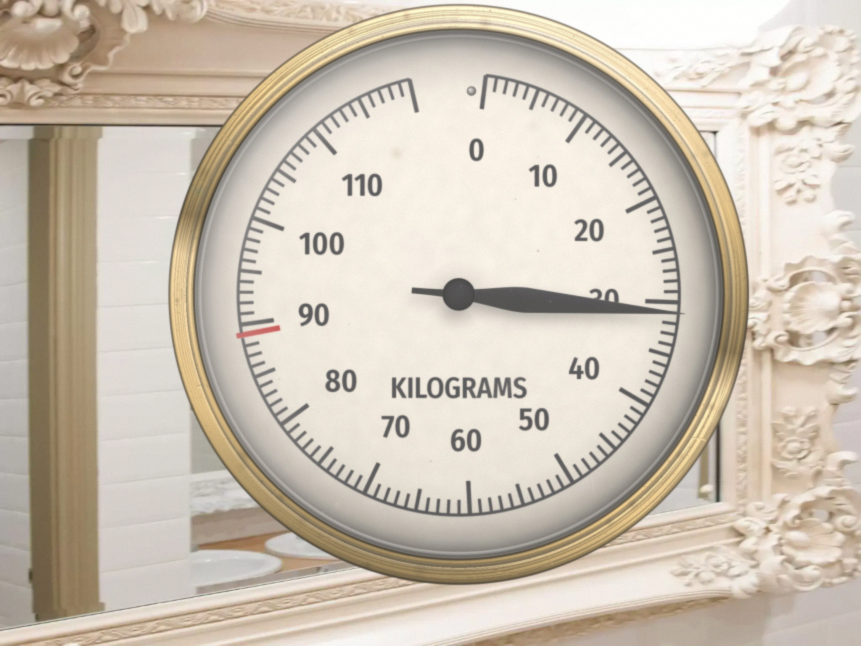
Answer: 31 kg
